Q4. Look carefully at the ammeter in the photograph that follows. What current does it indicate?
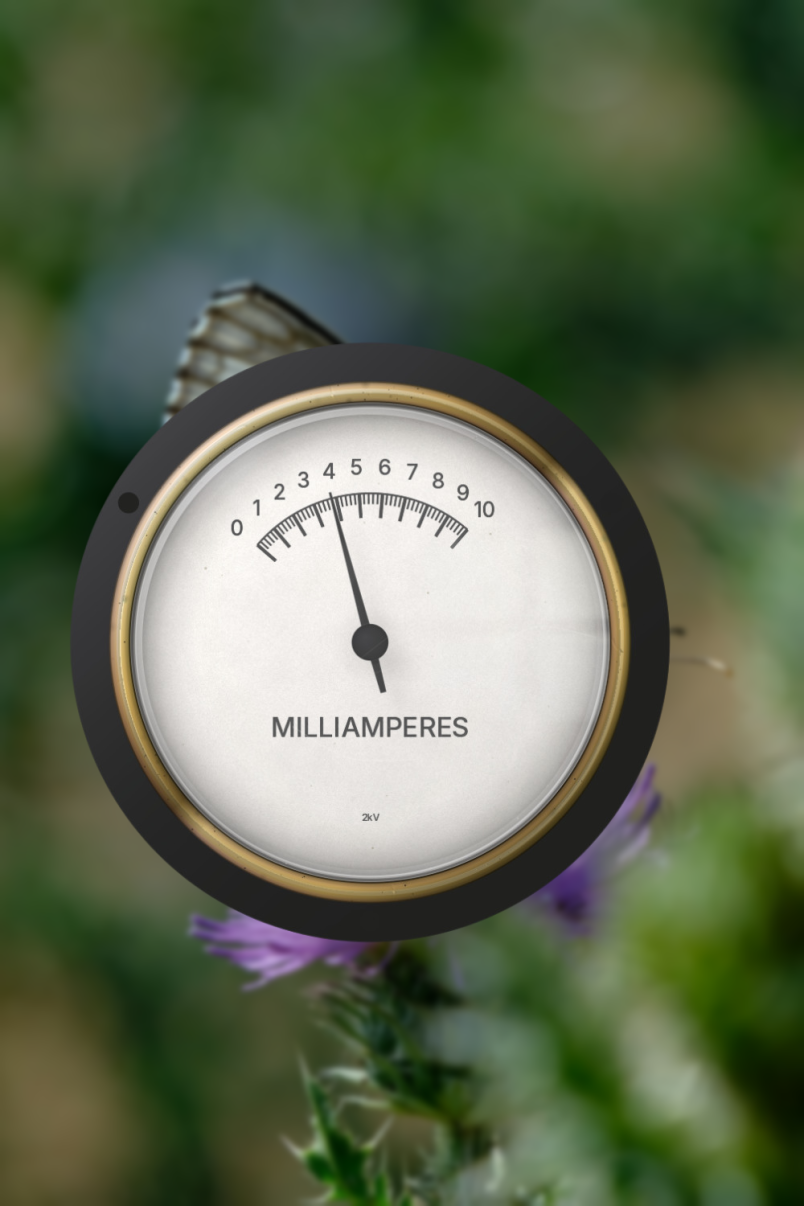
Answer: 3.8 mA
